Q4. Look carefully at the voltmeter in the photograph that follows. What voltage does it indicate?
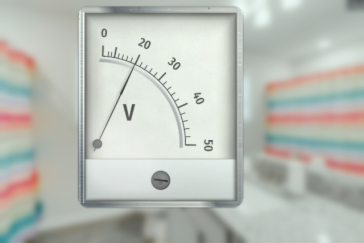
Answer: 20 V
